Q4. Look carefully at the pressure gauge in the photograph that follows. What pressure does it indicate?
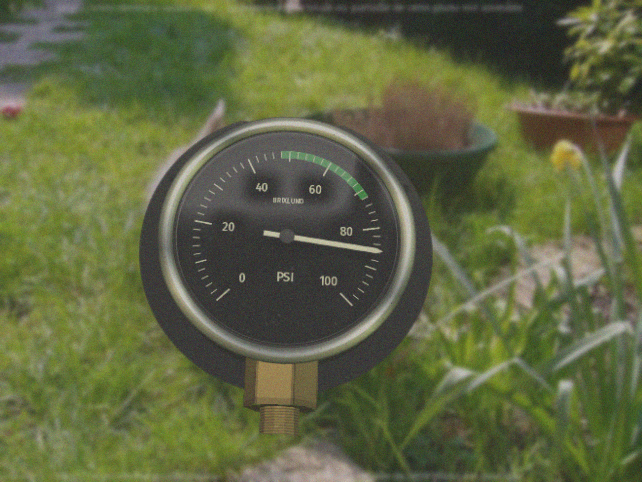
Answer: 86 psi
